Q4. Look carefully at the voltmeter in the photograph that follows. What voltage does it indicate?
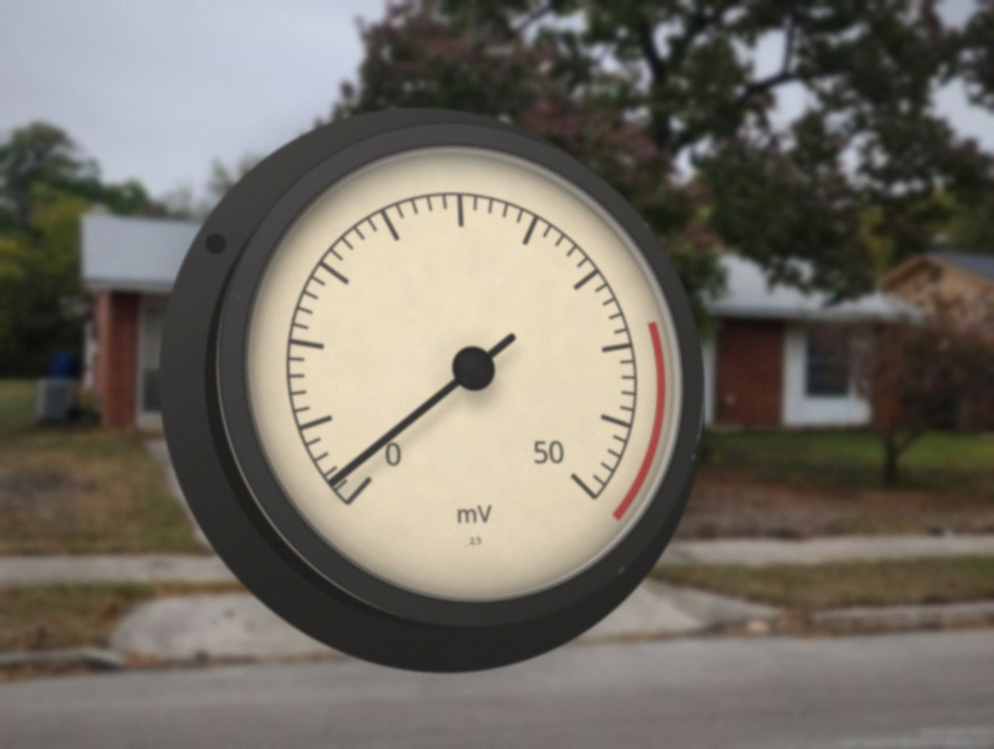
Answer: 1.5 mV
